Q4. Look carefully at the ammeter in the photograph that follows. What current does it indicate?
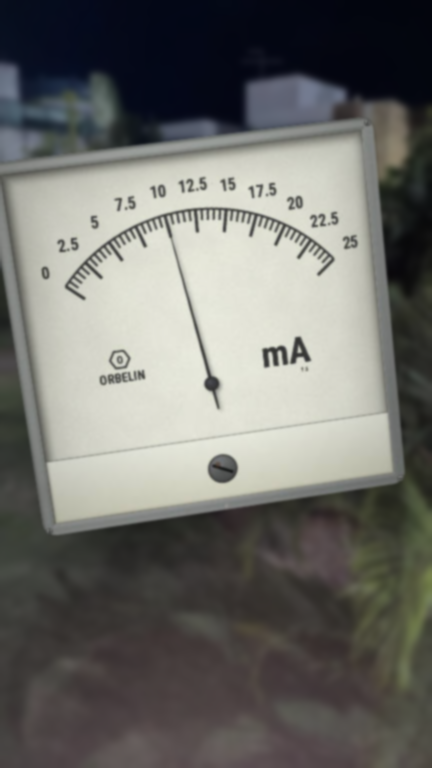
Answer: 10 mA
